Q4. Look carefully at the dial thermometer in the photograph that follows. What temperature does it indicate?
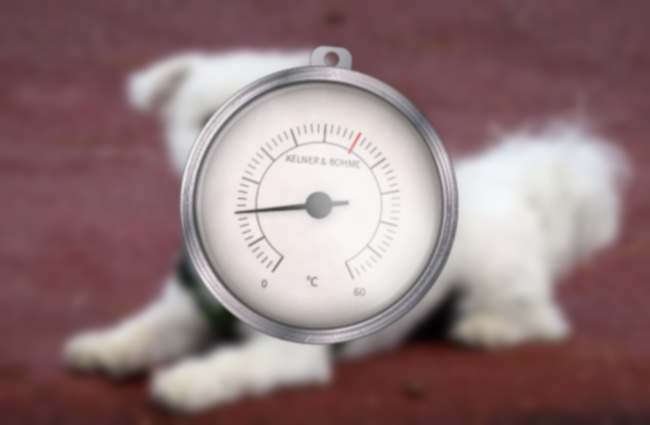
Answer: 10 °C
